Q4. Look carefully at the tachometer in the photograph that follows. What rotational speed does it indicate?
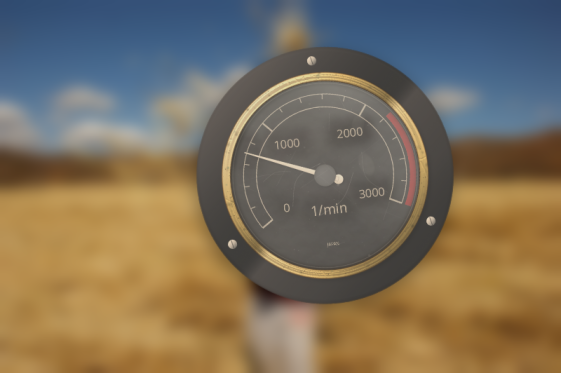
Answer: 700 rpm
